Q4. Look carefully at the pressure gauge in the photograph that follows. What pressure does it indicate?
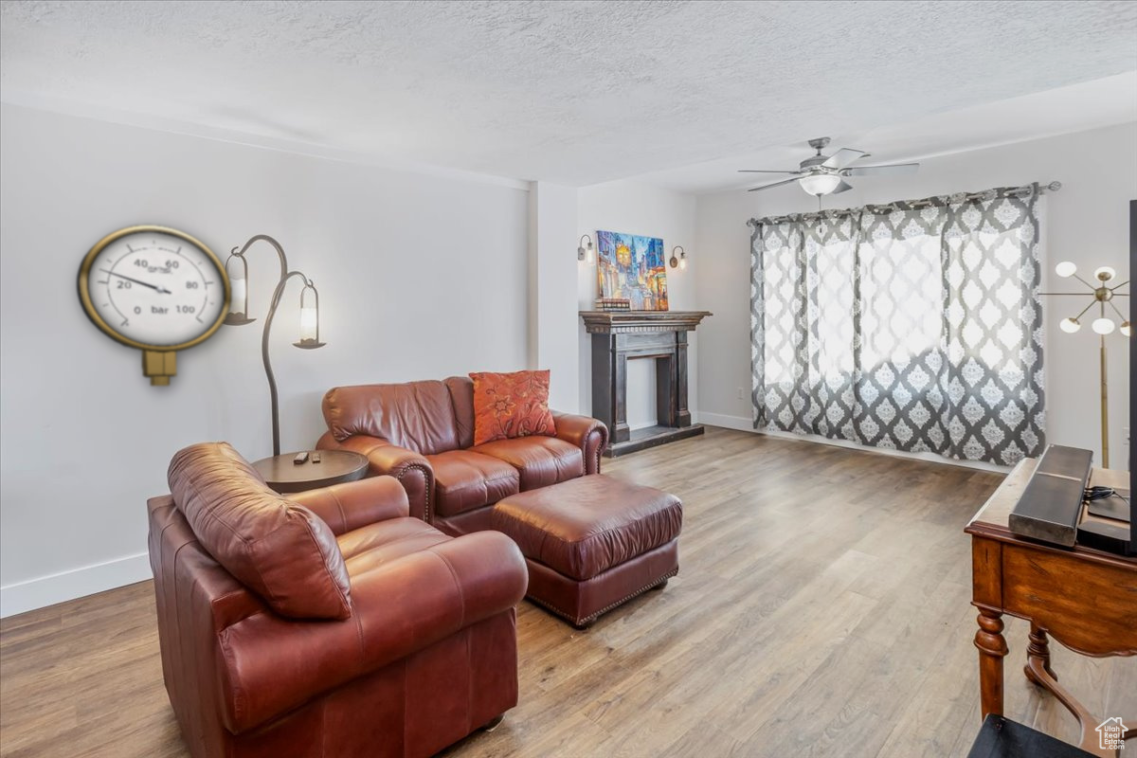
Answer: 25 bar
